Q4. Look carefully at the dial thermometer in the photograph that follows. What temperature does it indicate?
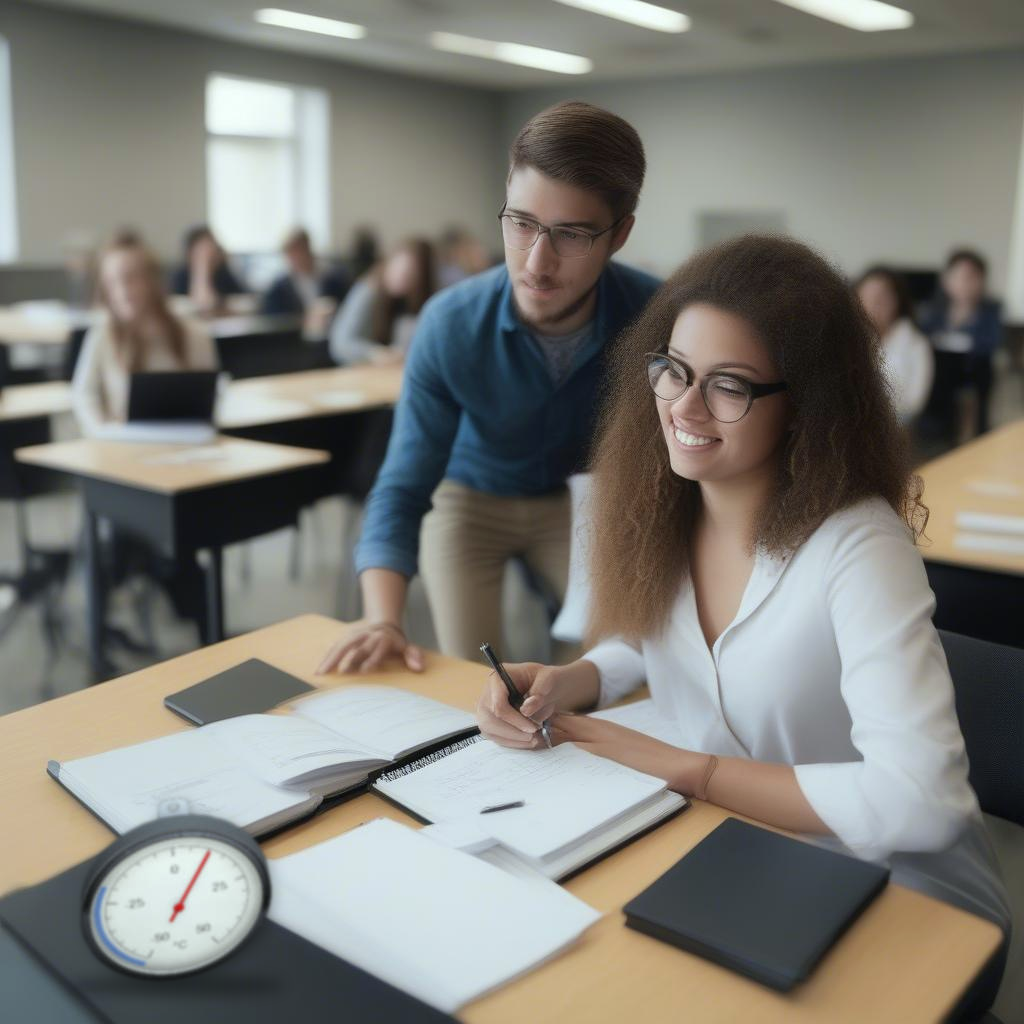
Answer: 10 °C
